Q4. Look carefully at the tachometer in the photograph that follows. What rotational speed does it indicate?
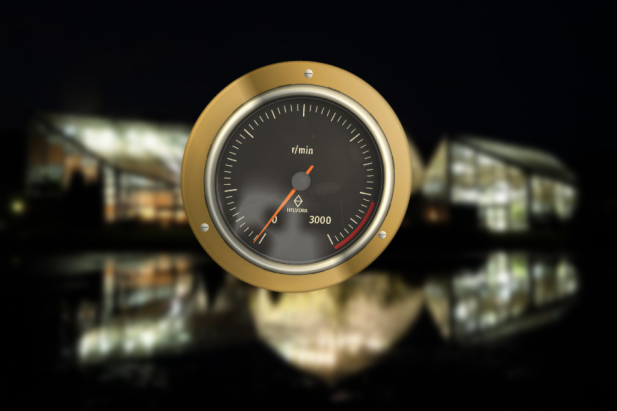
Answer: 50 rpm
